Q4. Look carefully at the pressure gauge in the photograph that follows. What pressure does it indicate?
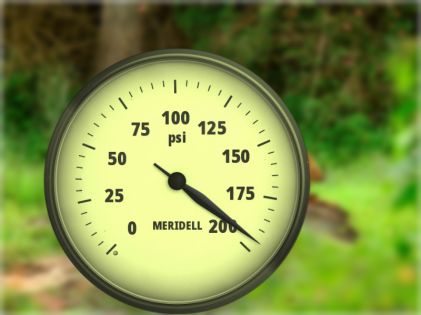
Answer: 195 psi
